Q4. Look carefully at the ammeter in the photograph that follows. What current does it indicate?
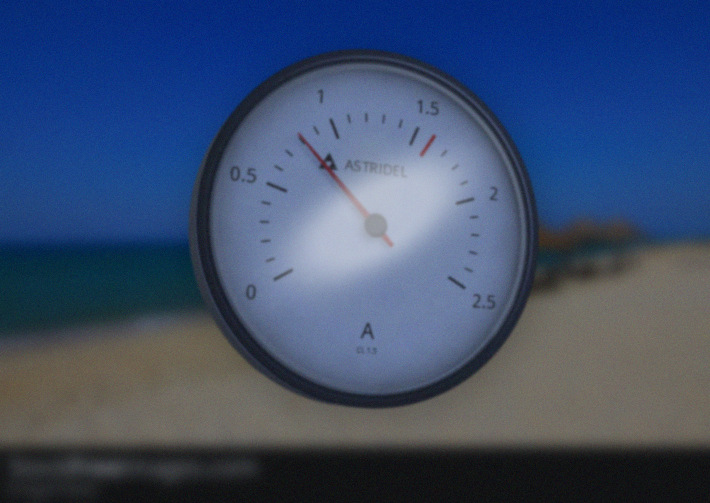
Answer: 0.8 A
